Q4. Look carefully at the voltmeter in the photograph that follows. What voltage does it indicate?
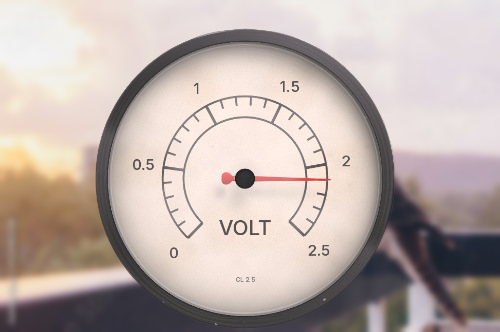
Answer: 2.1 V
